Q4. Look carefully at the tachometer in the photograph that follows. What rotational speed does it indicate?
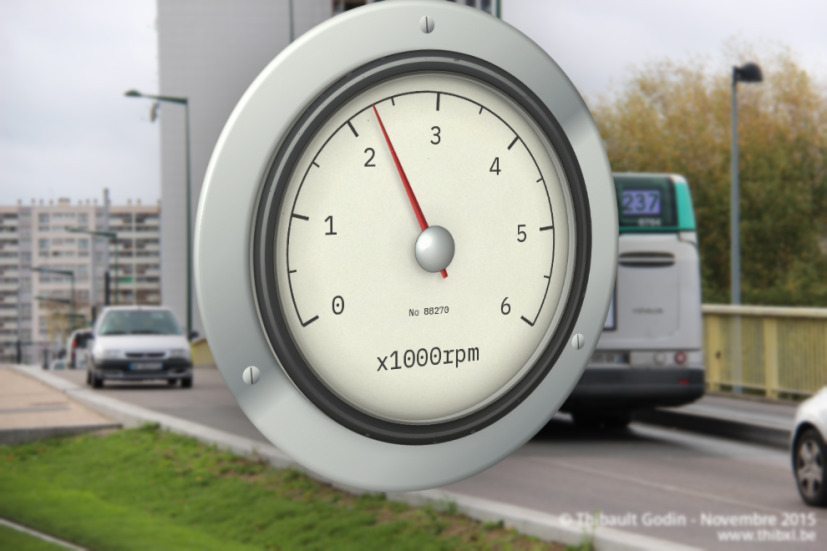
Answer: 2250 rpm
